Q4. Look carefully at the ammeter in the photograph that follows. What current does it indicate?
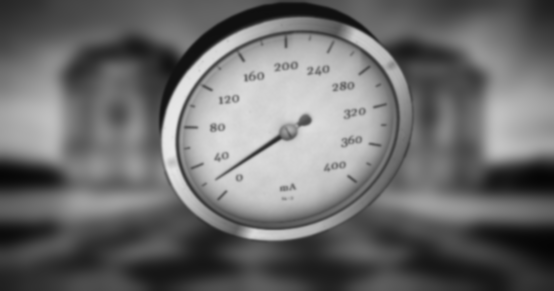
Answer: 20 mA
